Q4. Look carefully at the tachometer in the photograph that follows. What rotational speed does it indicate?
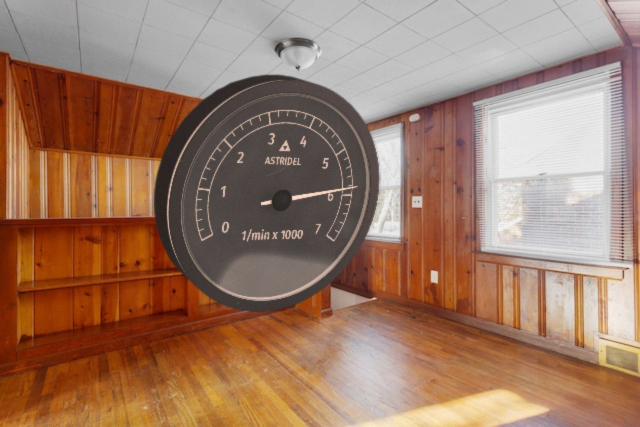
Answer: 5800 rpm
